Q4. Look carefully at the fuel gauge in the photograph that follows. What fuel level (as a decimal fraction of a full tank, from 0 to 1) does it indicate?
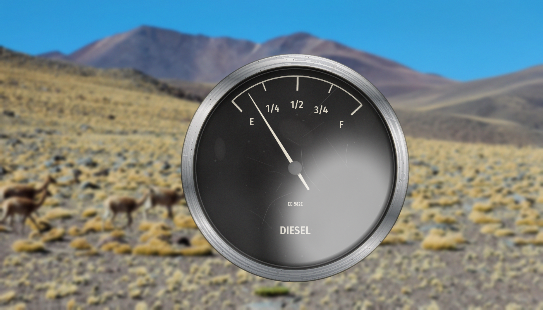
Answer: 0.125
